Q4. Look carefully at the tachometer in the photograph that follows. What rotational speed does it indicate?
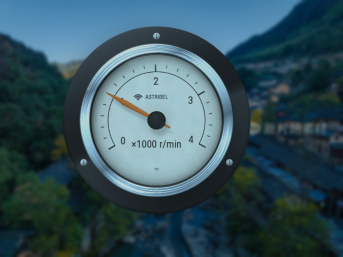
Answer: 1000 rpm
